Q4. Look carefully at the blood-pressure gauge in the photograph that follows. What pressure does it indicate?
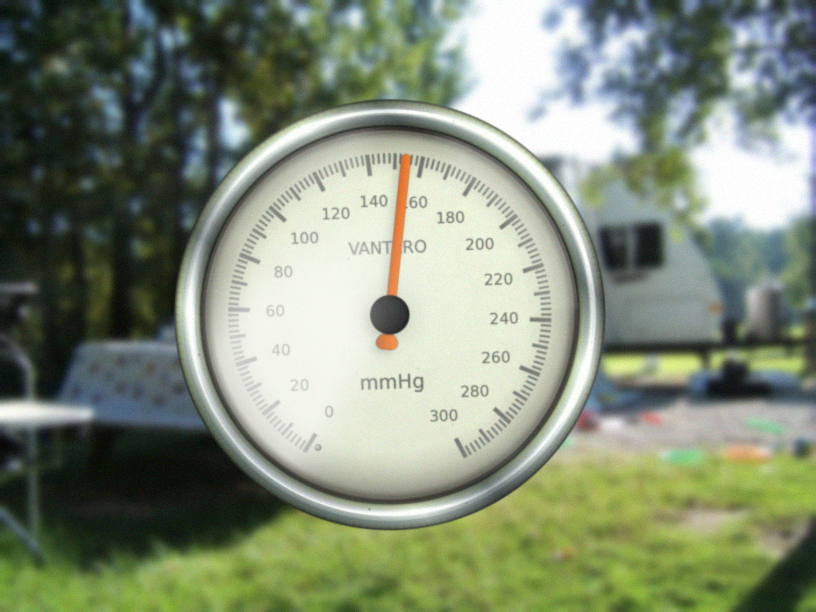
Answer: 154 mmHg
